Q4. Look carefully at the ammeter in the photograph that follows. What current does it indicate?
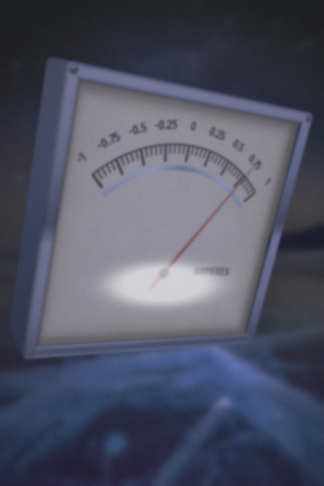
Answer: 0.75 A
